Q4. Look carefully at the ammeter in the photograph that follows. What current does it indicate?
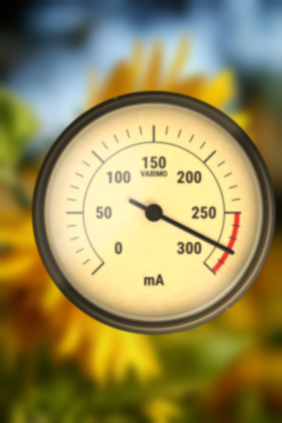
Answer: 280 mA
